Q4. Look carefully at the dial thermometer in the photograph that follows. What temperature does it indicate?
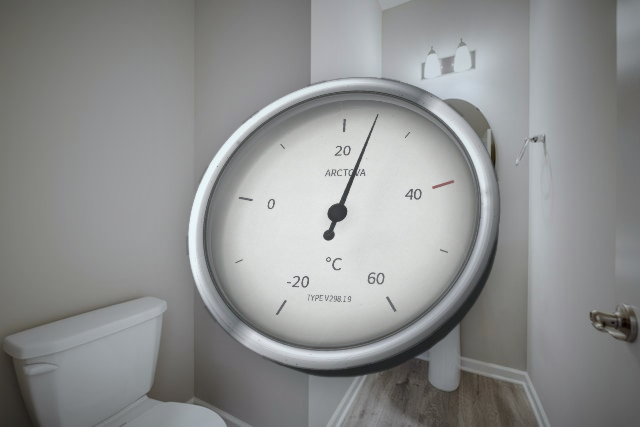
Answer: 25 °C
